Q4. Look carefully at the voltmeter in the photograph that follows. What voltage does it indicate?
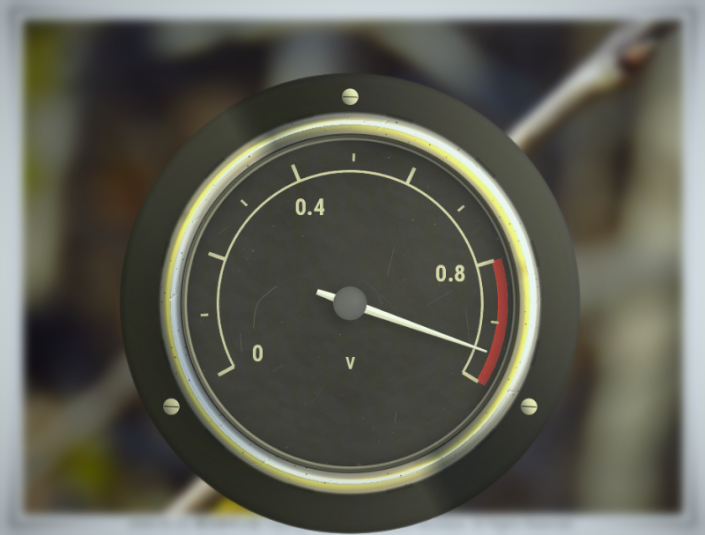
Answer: 0.95 V
